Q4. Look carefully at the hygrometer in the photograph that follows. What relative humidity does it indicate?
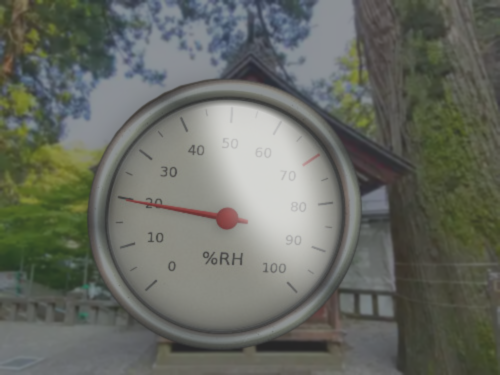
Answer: 20 %
